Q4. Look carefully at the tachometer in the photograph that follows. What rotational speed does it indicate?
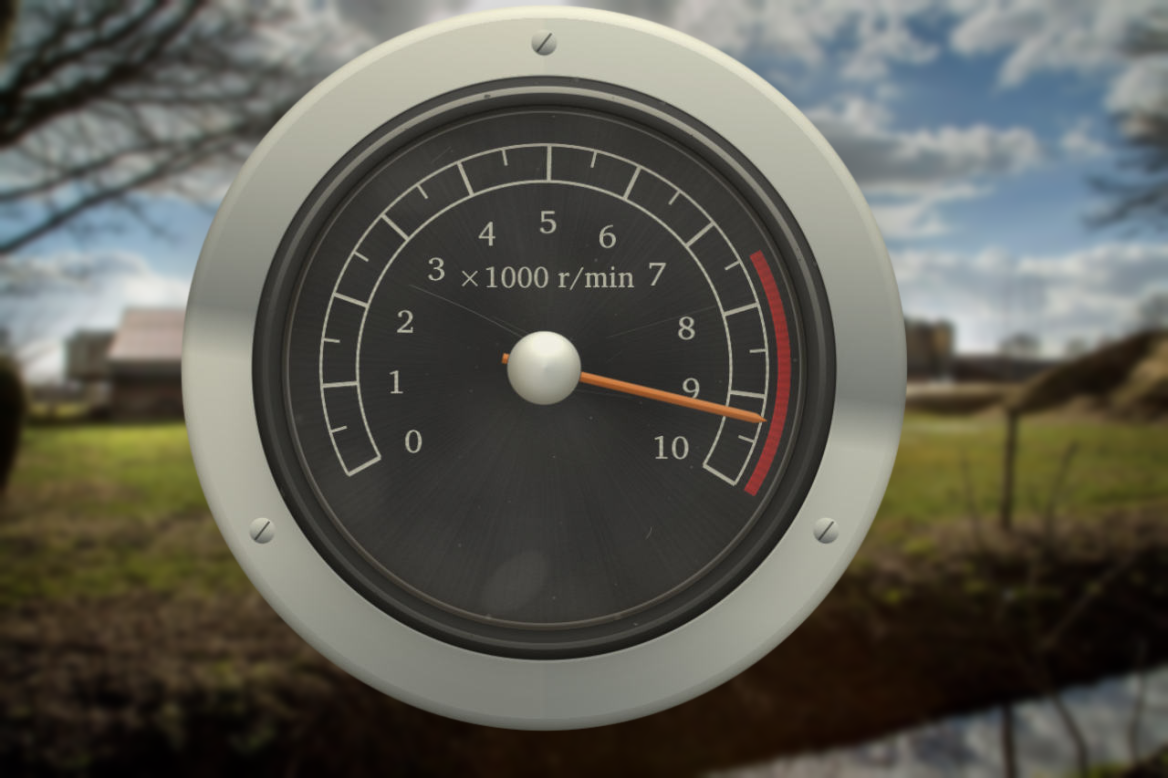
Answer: 9250 rpm
